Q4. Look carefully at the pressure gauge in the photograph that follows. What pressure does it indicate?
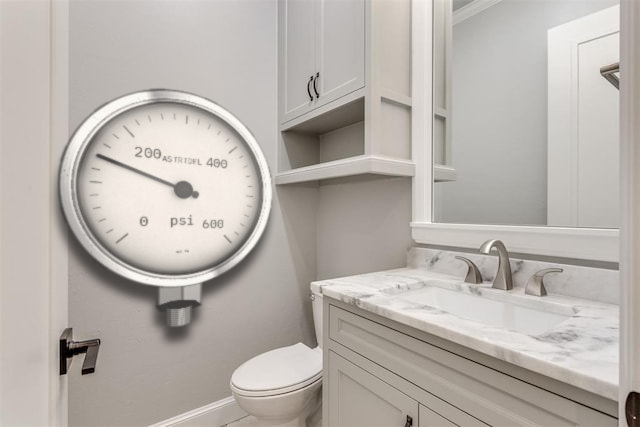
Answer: 140 psi
